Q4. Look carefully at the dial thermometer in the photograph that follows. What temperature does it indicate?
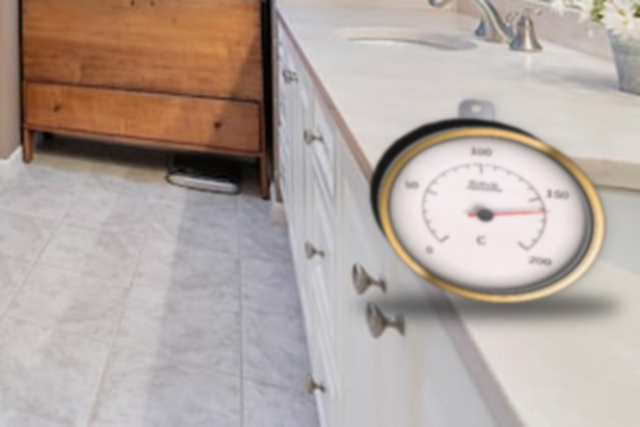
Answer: 160 °C
